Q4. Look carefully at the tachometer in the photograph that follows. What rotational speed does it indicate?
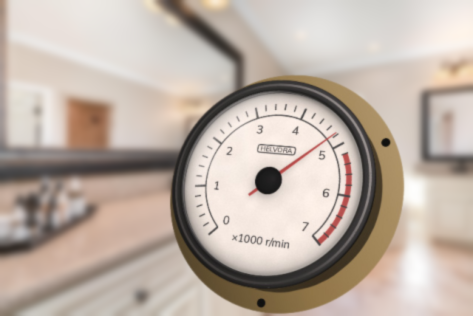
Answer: 4800 rpm
